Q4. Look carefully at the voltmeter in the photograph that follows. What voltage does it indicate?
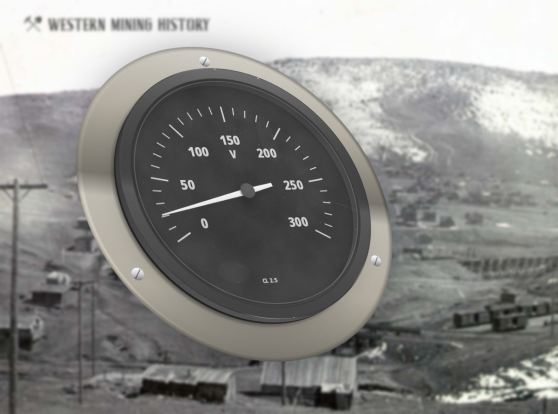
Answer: 20 V
